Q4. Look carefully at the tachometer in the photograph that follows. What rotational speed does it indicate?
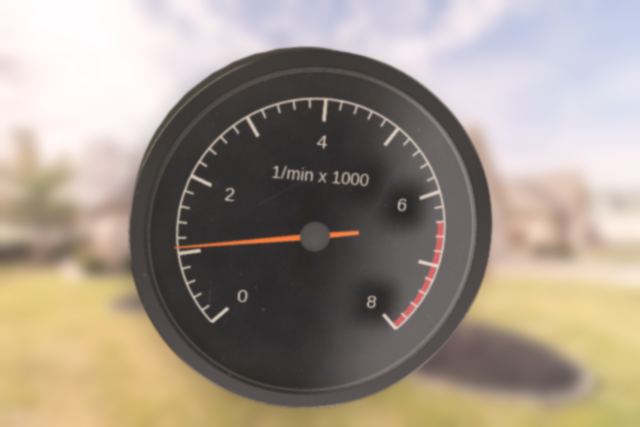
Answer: 1100 rpm
